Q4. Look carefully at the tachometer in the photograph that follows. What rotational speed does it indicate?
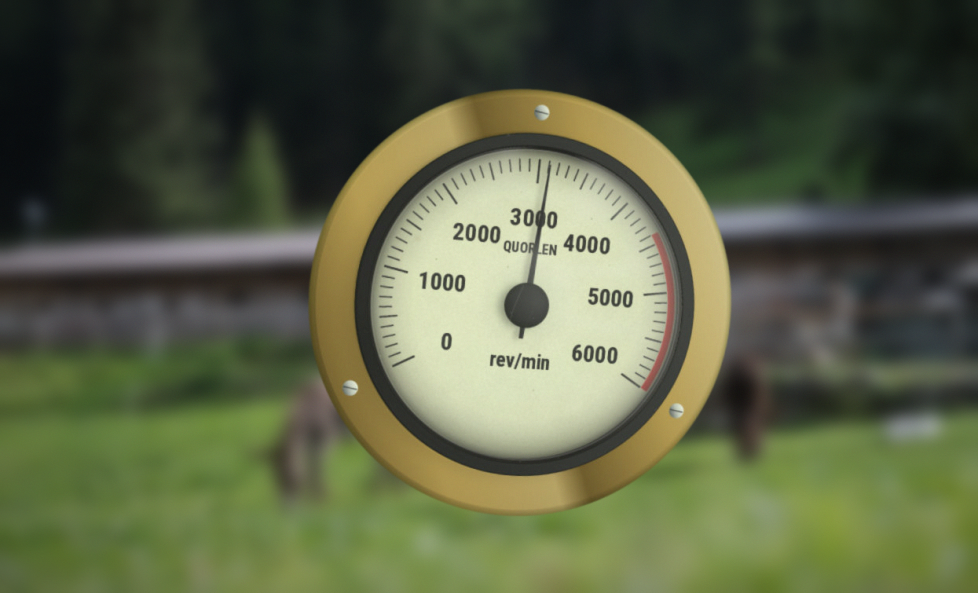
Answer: 3100 rpm
